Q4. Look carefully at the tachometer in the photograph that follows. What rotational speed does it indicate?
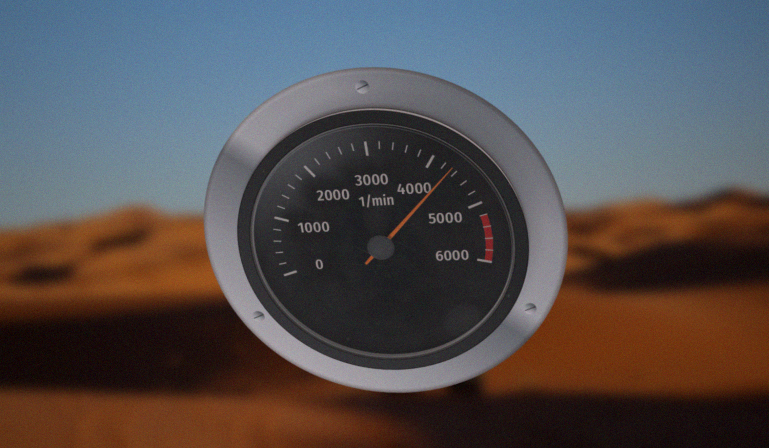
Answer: 4300 rpm
